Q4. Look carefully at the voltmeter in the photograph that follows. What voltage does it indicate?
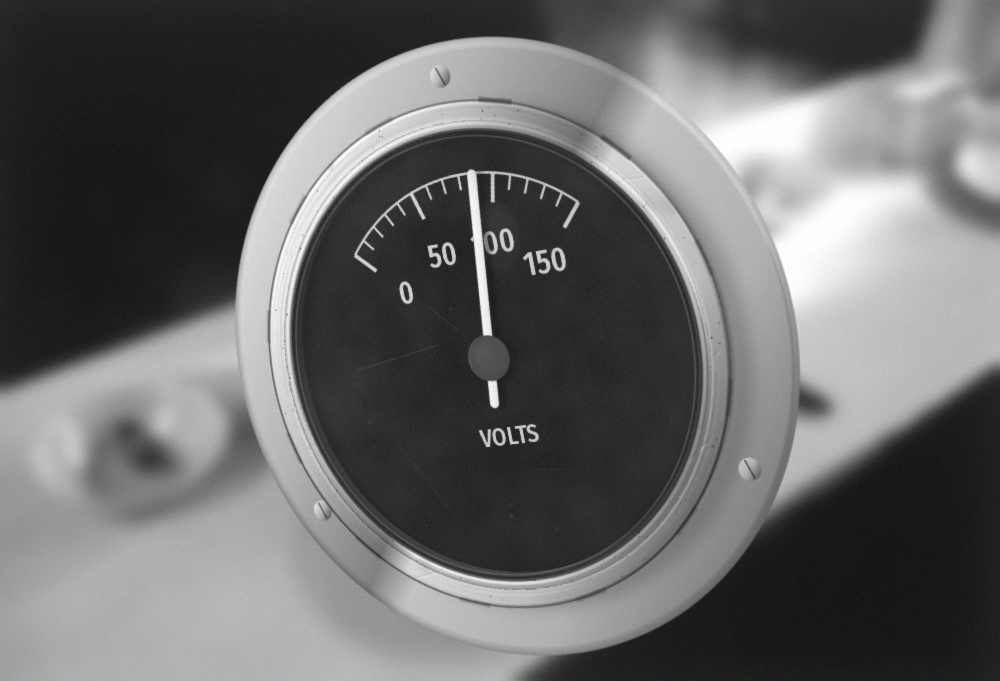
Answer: 90 V
